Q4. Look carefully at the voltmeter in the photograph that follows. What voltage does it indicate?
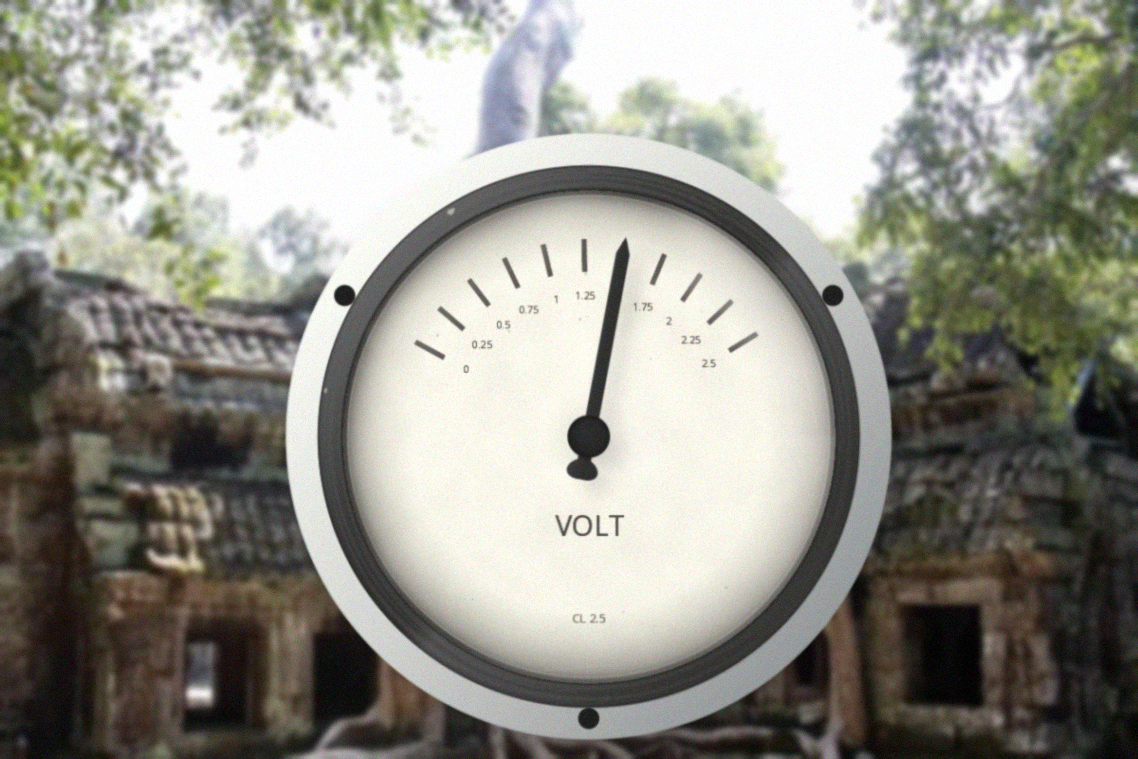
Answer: 1.5 V
